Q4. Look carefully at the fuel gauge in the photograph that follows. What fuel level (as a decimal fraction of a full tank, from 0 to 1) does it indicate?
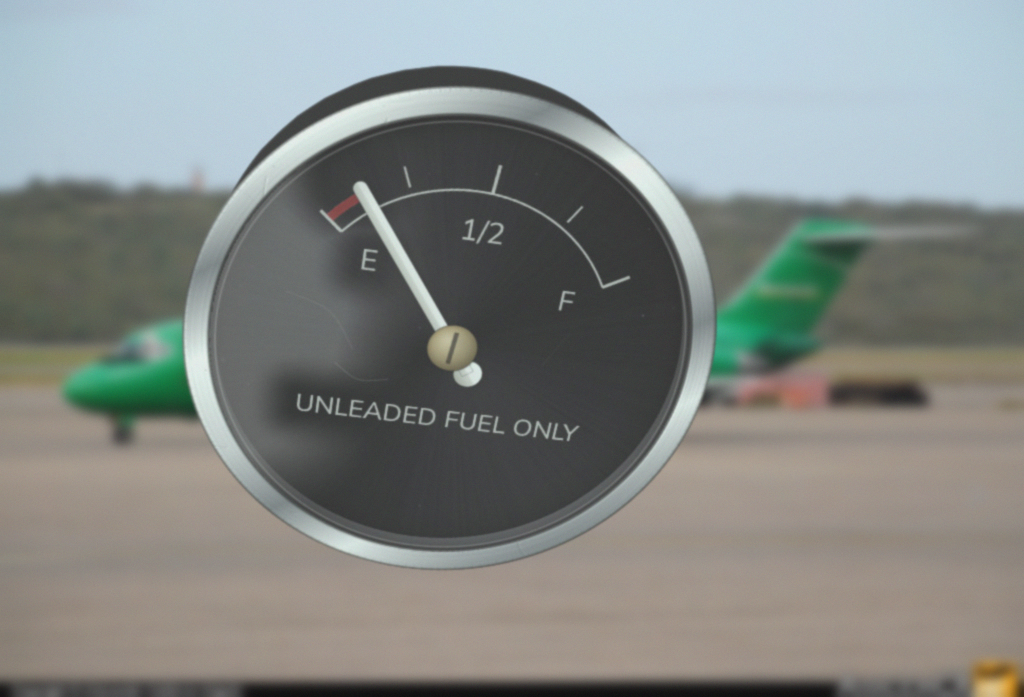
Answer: 0.125
